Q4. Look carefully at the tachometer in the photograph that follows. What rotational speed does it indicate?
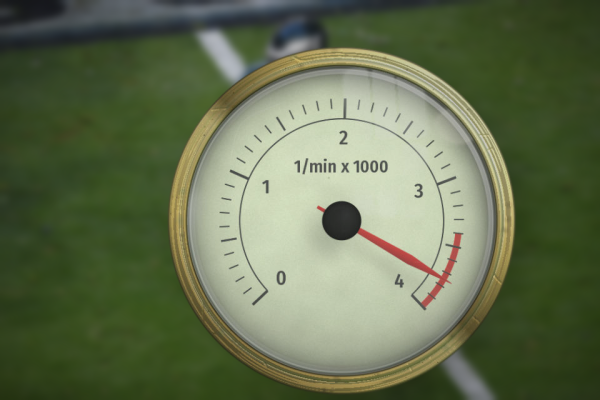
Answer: 3750 rpm
